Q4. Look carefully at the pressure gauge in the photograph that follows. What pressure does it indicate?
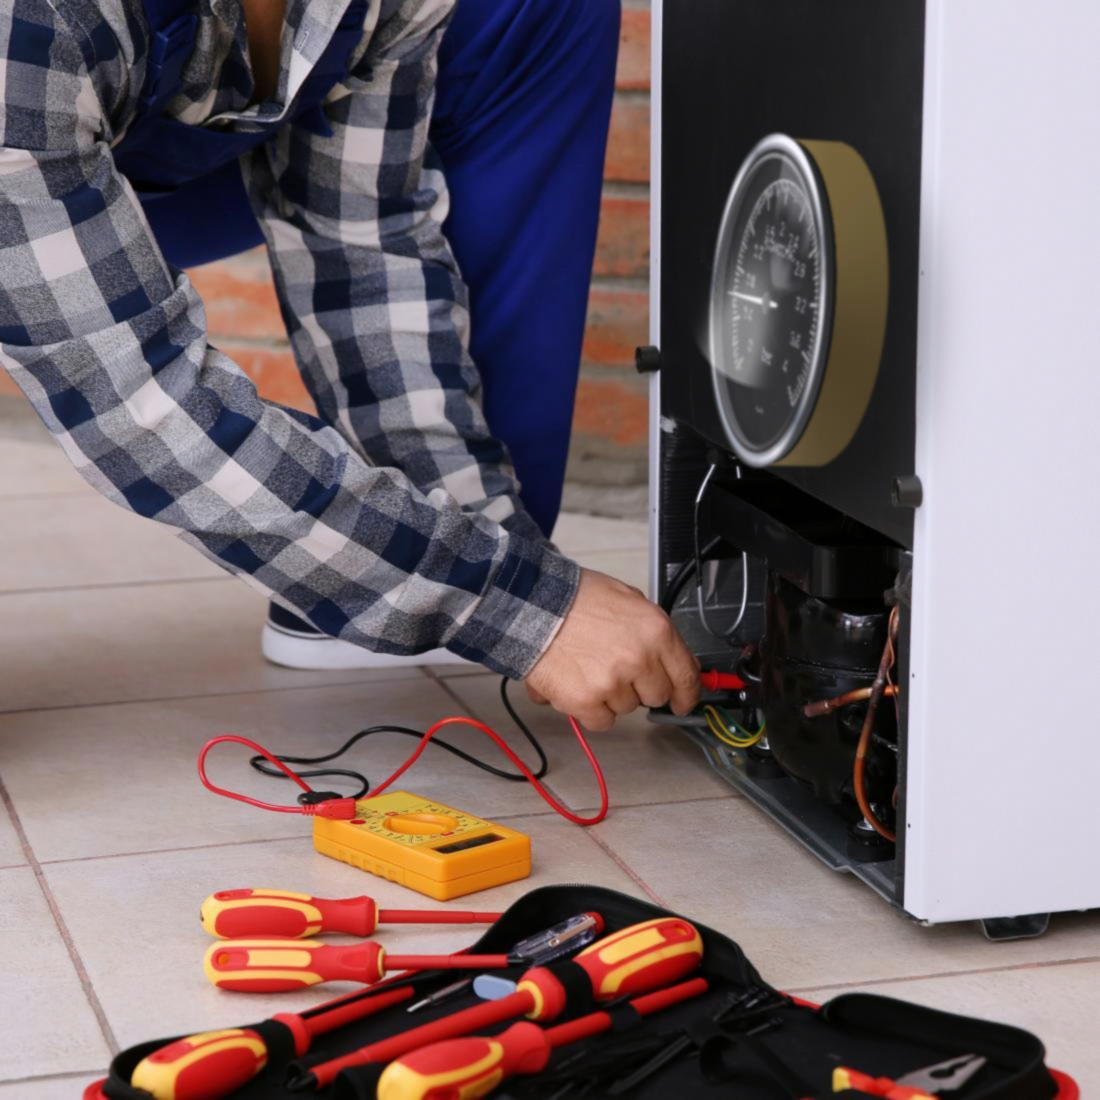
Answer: 0.6 bar
